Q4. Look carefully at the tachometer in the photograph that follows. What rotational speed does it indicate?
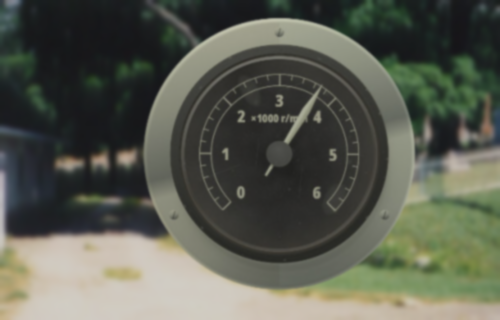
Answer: 3700 rpm
